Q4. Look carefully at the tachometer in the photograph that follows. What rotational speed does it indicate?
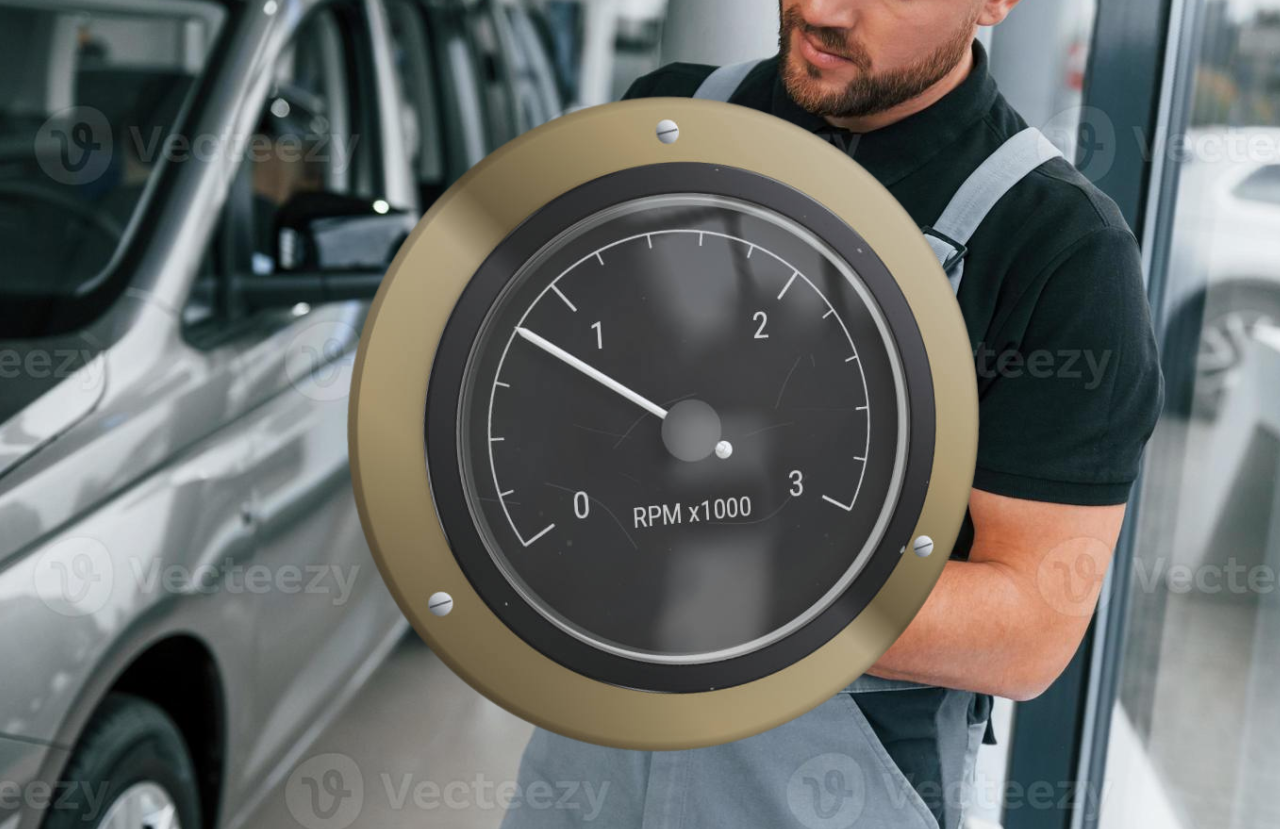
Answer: 800 rpm
